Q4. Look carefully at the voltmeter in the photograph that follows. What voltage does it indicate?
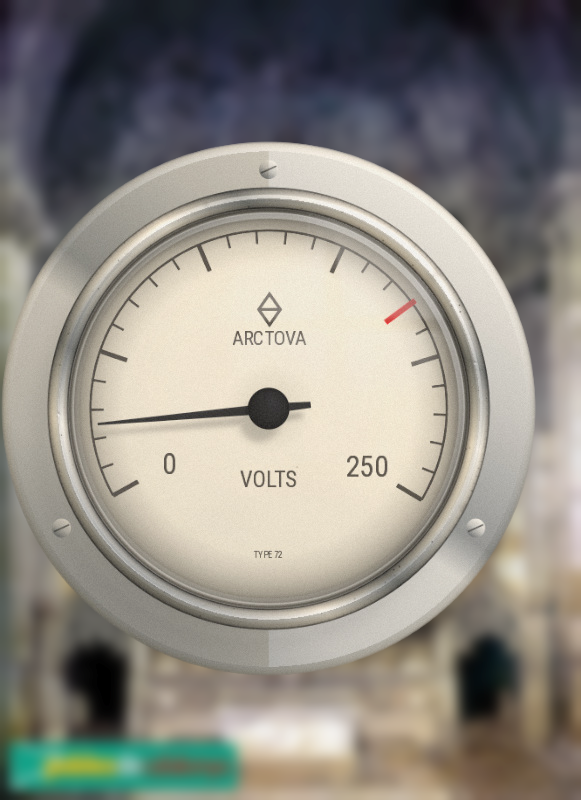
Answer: 25 V
